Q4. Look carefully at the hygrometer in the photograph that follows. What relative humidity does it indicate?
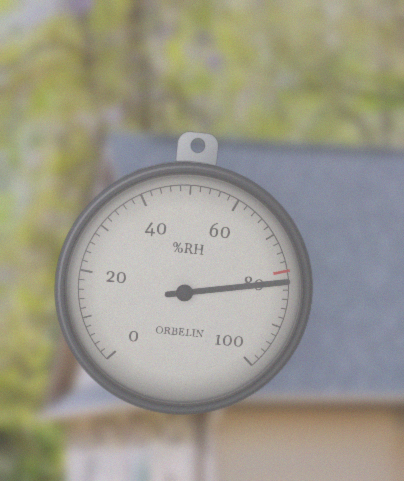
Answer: 80 %
